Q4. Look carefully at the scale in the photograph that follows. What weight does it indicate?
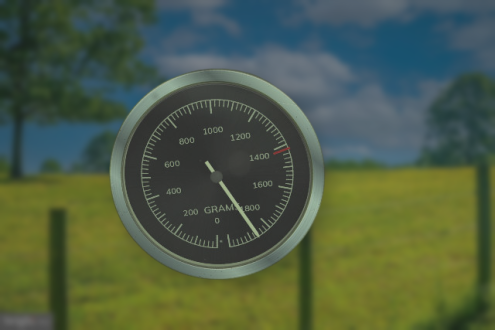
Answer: 1860 g
